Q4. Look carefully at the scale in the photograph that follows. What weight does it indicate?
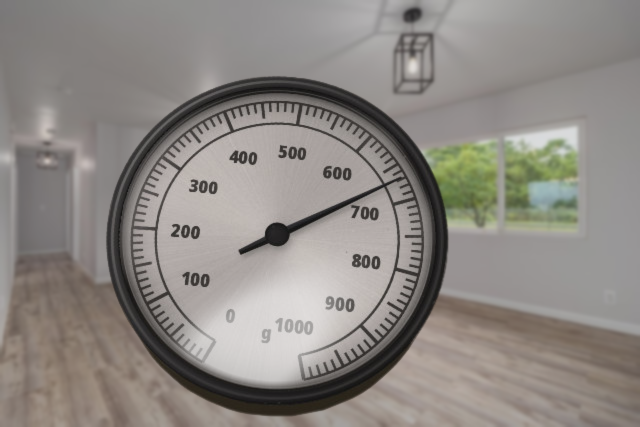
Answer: 670 g
